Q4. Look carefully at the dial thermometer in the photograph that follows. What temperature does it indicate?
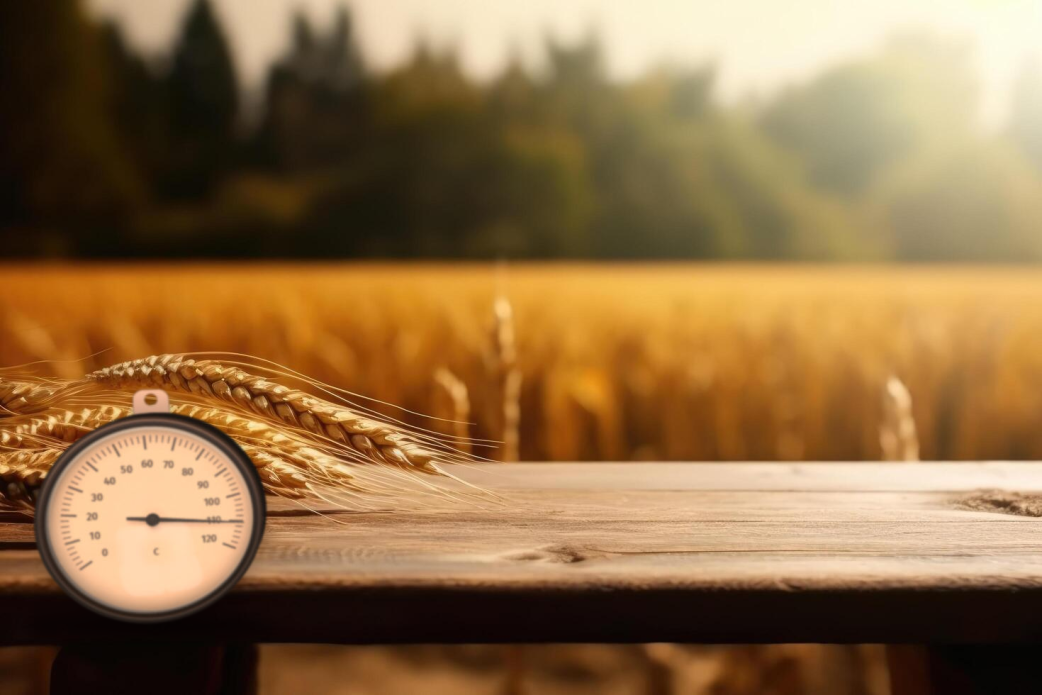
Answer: 110 °C
